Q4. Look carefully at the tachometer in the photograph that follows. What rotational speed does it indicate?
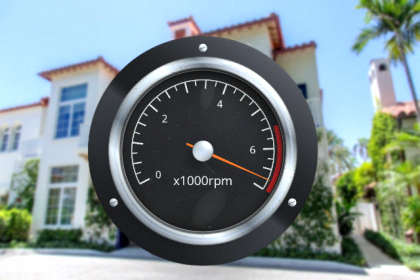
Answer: 6750 rpm
